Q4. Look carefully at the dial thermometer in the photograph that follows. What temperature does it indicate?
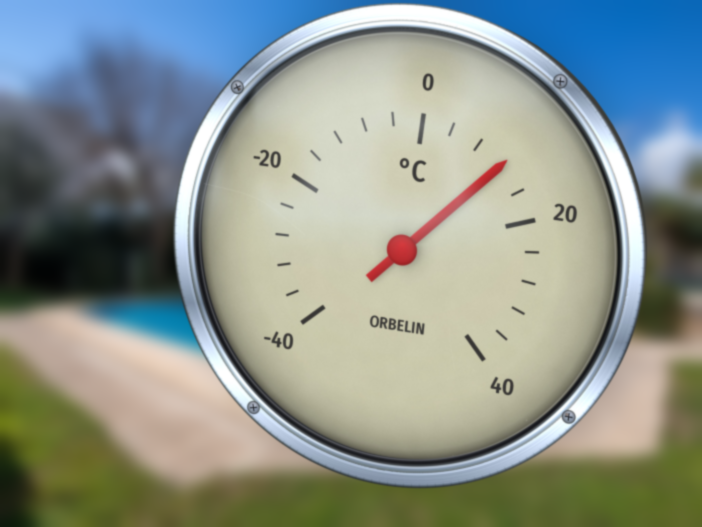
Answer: 12 °C
